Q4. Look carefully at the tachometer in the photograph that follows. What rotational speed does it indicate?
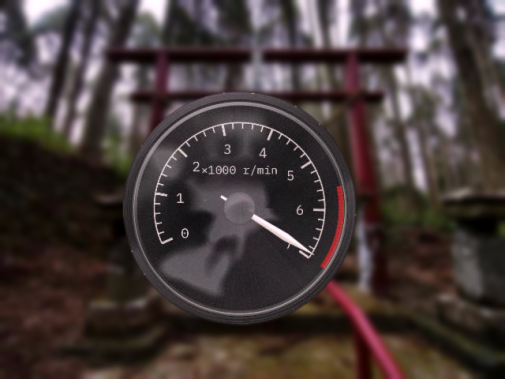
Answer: 6900 rpm
